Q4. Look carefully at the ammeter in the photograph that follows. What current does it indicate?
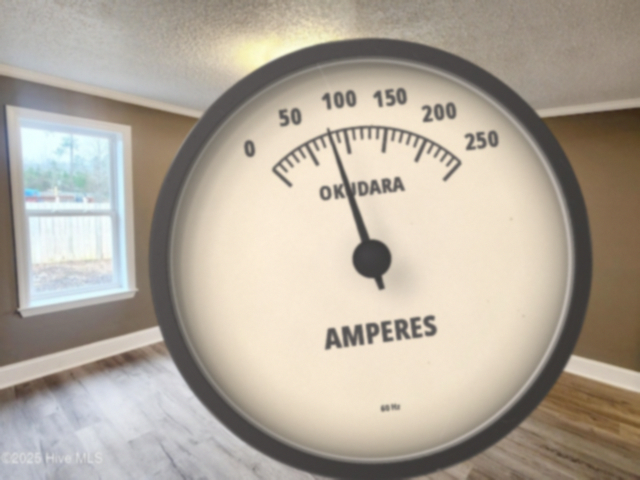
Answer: 80 A
